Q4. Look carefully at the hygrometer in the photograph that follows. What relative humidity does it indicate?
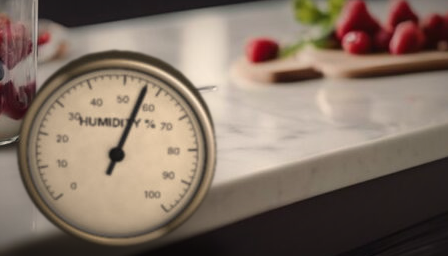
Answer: 56 %
